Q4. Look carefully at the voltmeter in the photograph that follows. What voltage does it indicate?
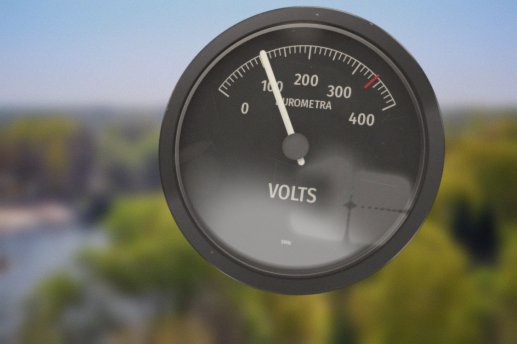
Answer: 110 V
